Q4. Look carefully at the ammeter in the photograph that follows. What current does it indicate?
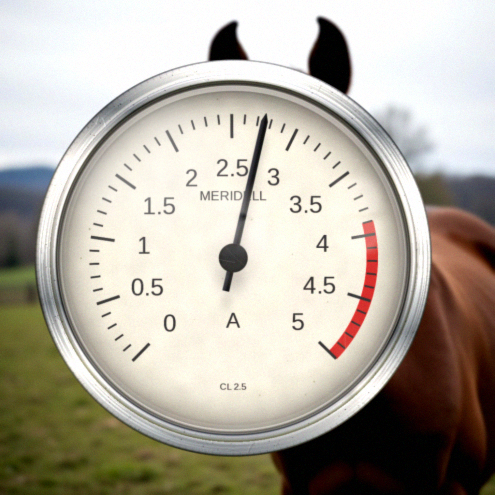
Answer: 2.75 A
